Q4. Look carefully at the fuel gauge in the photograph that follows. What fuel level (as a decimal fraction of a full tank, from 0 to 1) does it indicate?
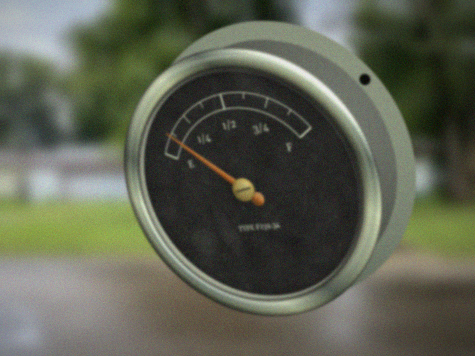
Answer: 0.125
